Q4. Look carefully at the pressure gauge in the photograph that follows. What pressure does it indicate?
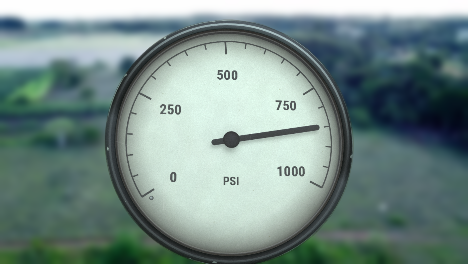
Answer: 850 psi
